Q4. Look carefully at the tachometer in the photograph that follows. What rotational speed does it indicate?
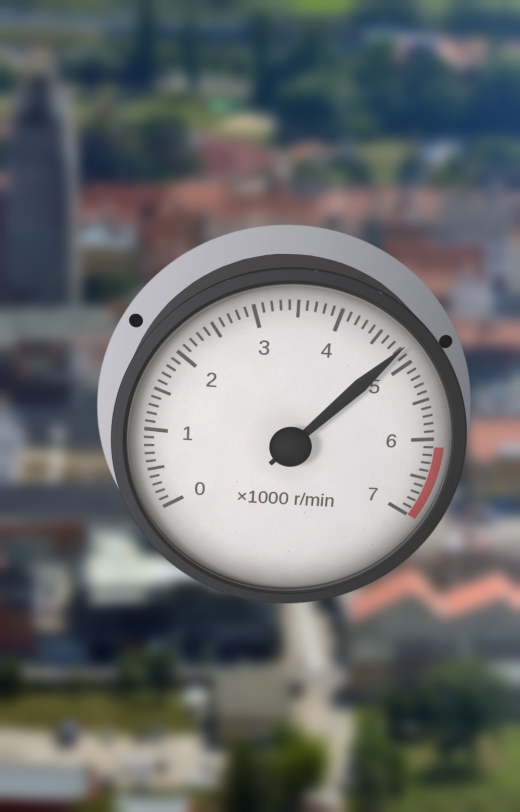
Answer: 4800 rpm
